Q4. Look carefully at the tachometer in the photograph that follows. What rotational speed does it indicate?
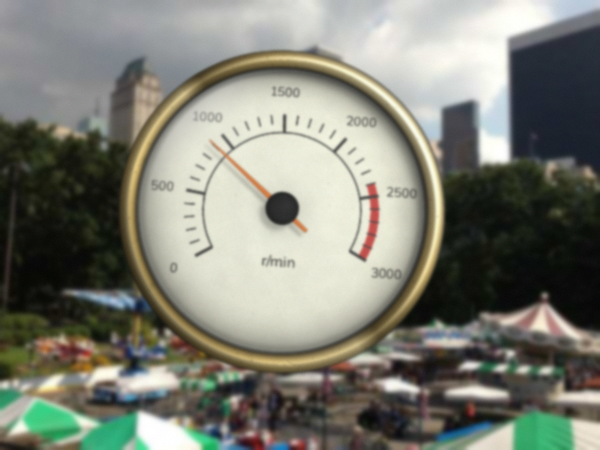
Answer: 900 rpm
